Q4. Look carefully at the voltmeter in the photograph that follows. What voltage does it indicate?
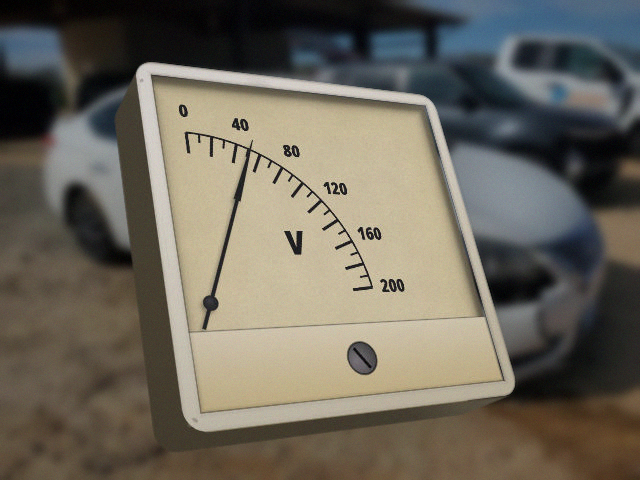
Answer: 50 V
